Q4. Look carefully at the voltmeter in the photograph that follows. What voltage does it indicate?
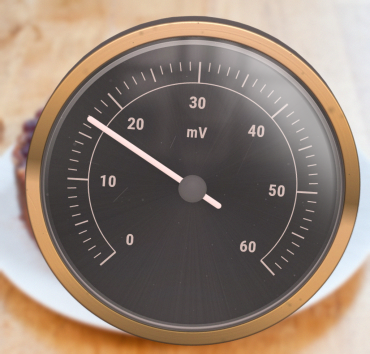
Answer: 17 mV
